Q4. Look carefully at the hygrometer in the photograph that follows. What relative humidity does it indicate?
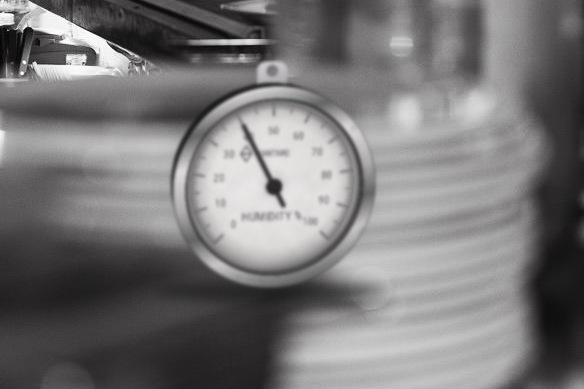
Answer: 40 %
